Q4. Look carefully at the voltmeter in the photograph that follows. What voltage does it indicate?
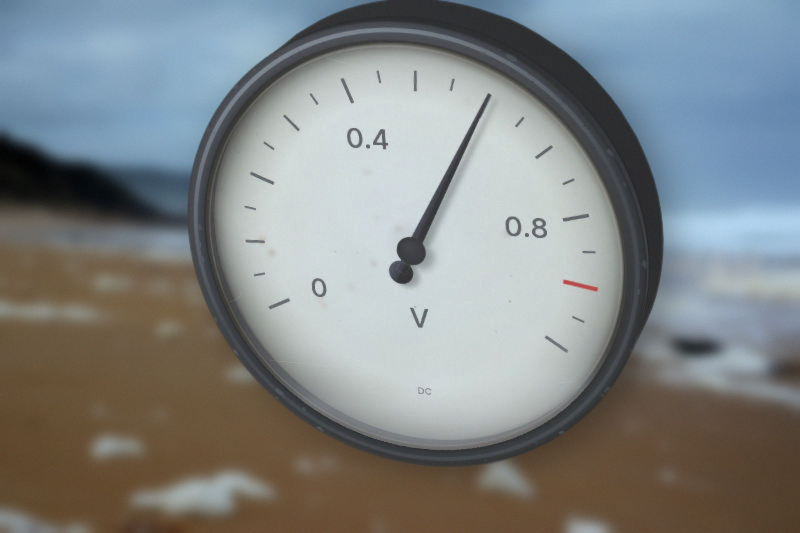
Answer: 0.6 V
